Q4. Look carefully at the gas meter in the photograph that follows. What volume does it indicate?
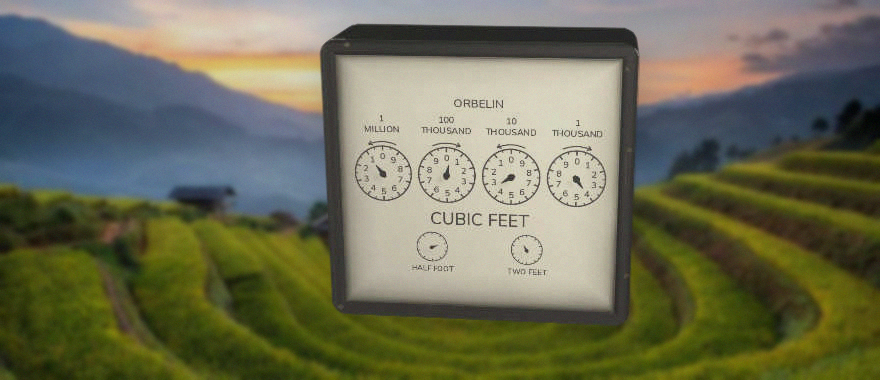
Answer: 103400 ft³
